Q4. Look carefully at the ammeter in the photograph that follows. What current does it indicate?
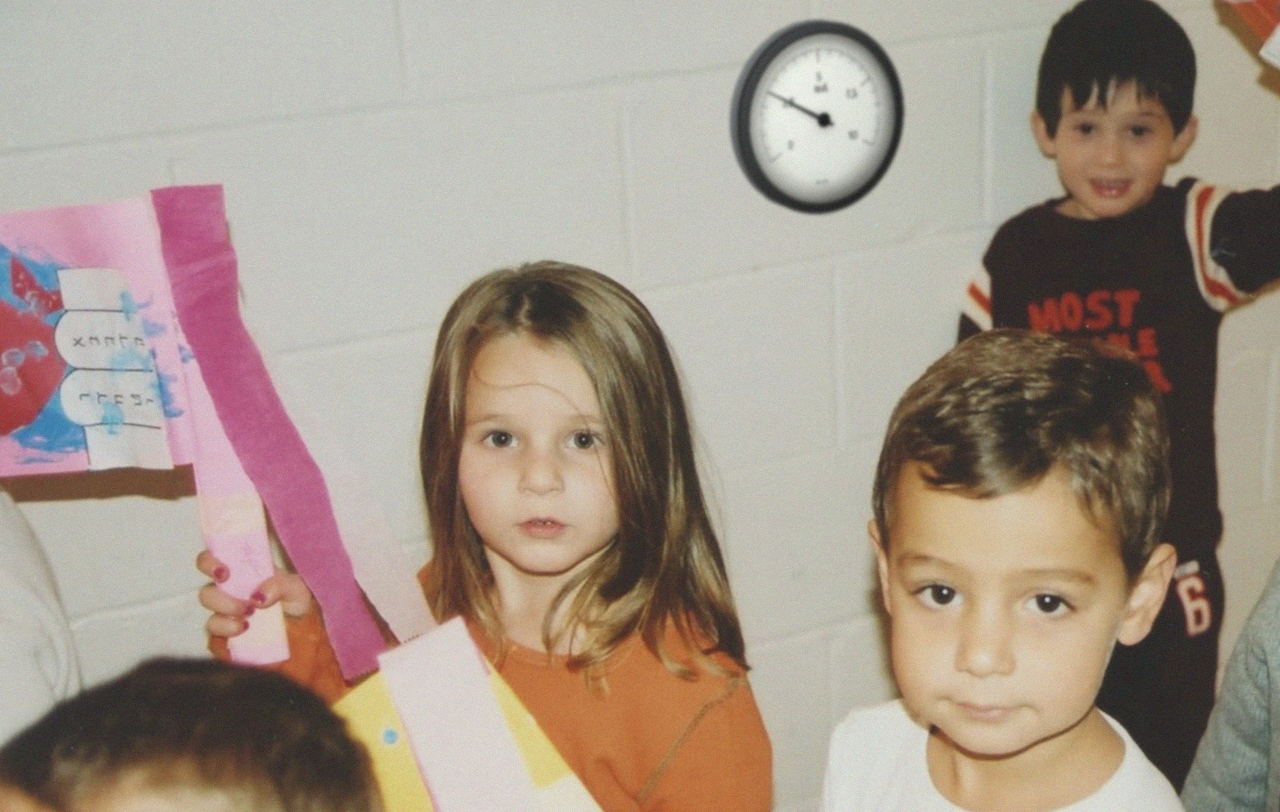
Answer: 2.5 mA
